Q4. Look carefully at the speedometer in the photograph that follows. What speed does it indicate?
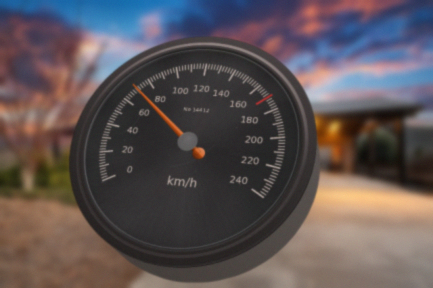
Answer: 70 km/h
